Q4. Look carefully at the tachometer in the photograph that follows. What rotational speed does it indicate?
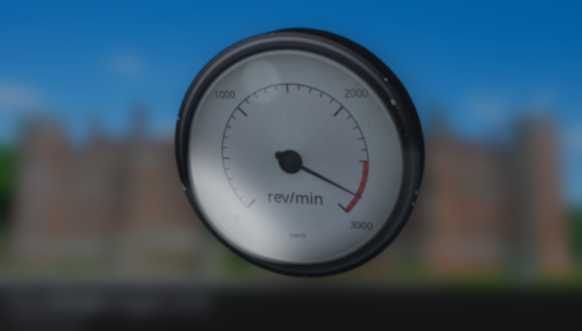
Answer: 2800 rpm
